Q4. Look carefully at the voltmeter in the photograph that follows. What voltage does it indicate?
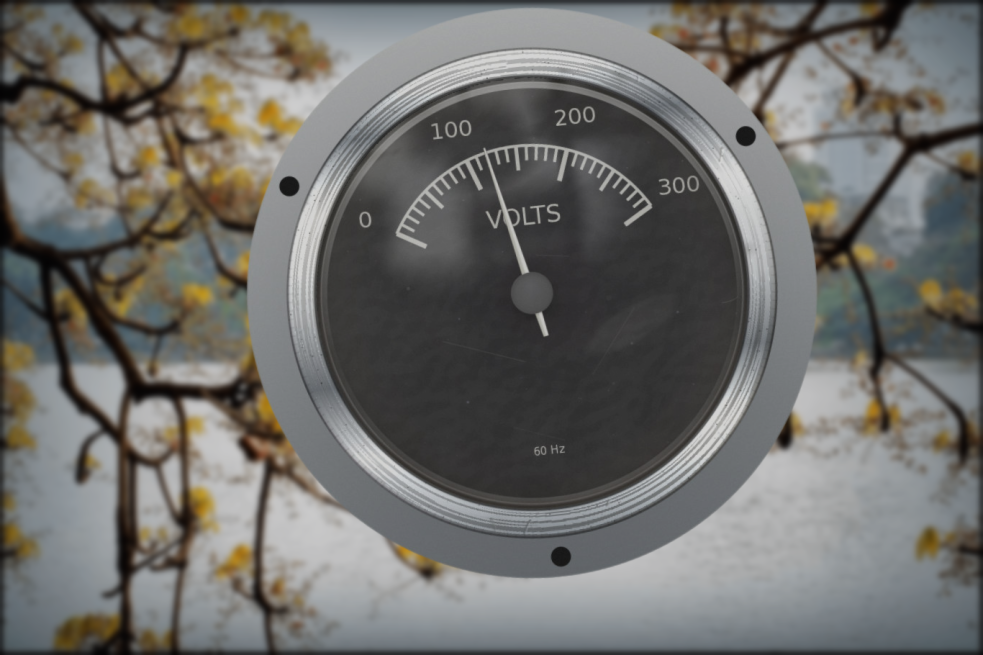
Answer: 120 V
